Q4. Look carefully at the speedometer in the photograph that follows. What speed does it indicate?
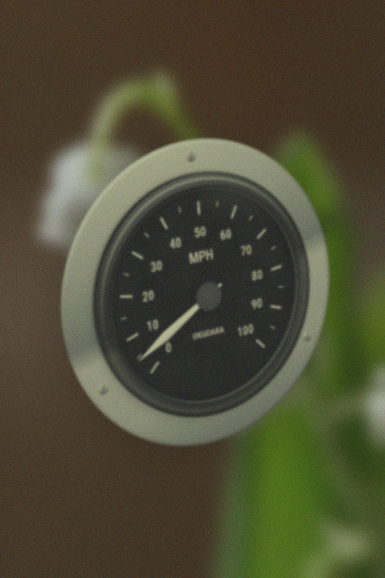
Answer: 5 mph
